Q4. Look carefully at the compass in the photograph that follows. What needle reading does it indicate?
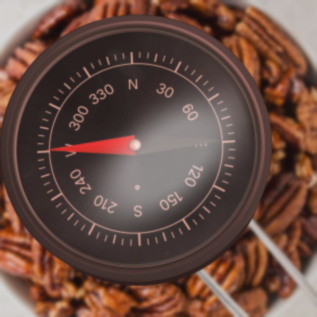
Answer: 270 °
